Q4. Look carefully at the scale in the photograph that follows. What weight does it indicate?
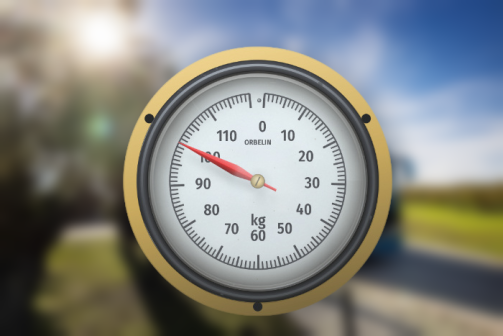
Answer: 100 kg
